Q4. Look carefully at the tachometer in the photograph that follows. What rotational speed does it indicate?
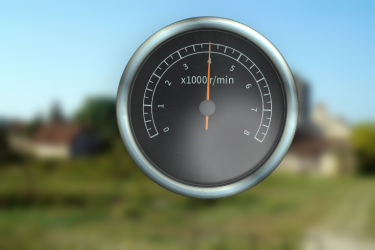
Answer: 4000 rpm
